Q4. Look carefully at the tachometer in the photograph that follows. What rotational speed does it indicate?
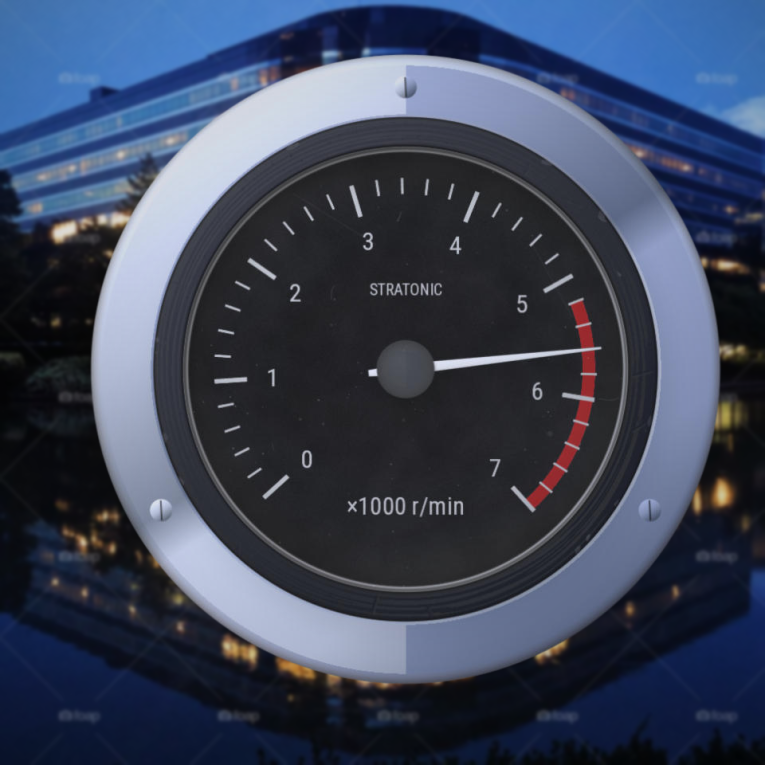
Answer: 5600 rpm
